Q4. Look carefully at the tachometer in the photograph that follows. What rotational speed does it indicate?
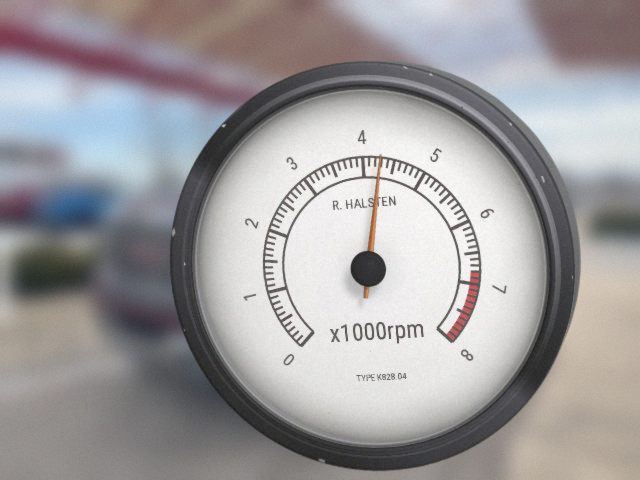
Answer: 4300 rpm
